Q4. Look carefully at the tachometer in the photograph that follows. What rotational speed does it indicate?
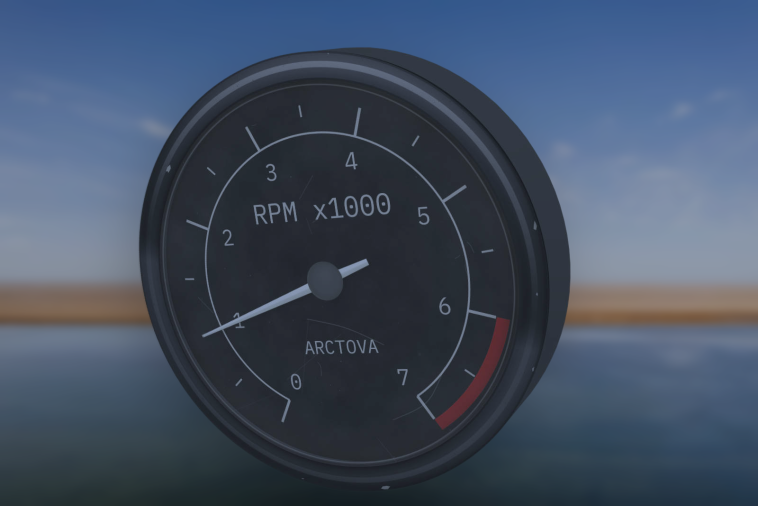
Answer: 1000 rpm
